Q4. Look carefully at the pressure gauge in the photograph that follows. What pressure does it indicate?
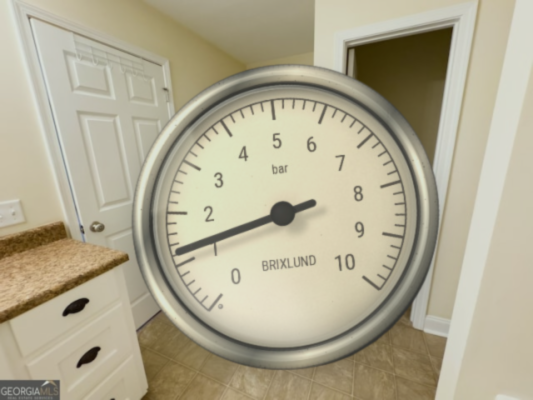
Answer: 1.2 bar
